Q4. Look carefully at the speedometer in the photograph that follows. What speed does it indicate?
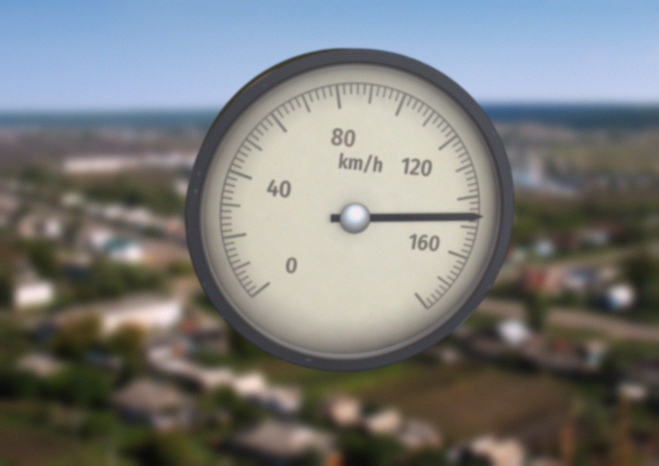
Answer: 146 km/h
